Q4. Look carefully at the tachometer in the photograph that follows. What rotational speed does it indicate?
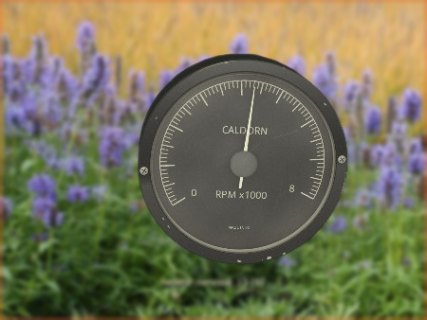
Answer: 4300 rpm
